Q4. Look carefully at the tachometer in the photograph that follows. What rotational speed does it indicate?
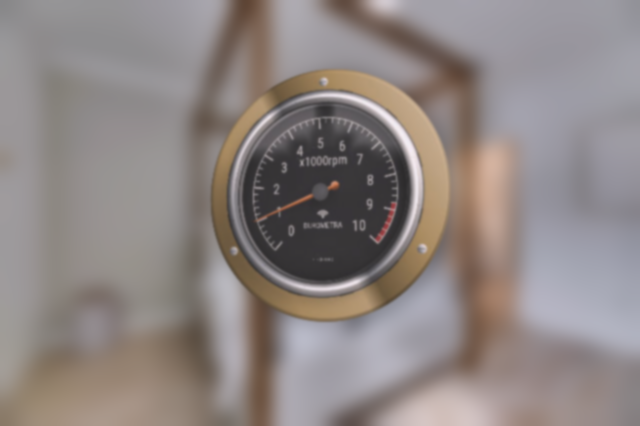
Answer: 1000 rpm
